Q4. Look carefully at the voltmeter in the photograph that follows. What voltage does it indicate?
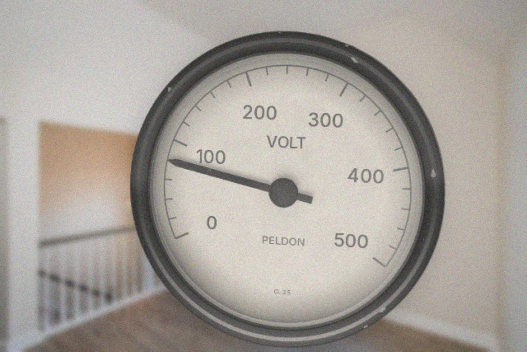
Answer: 80 V
